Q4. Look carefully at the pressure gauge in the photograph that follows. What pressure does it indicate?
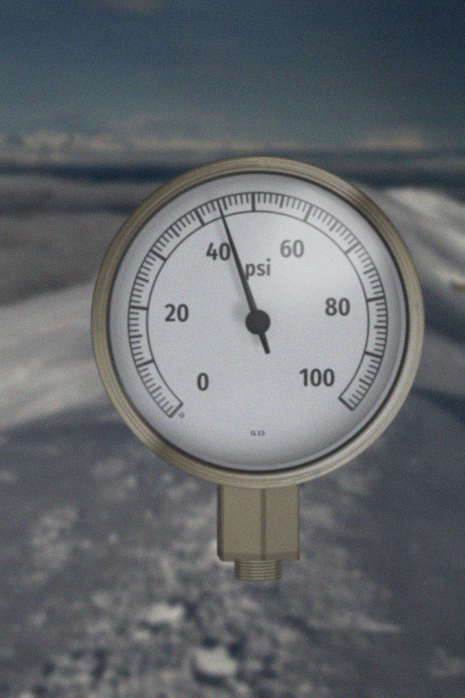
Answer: 44 psi
